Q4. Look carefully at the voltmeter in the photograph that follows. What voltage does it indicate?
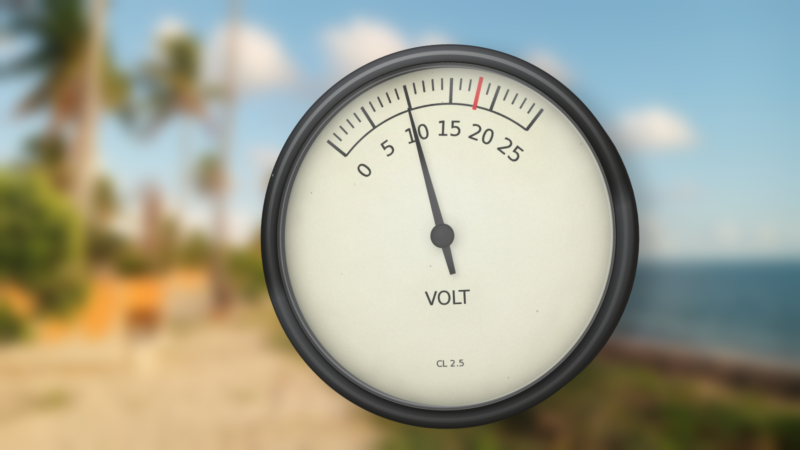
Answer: 10 V
